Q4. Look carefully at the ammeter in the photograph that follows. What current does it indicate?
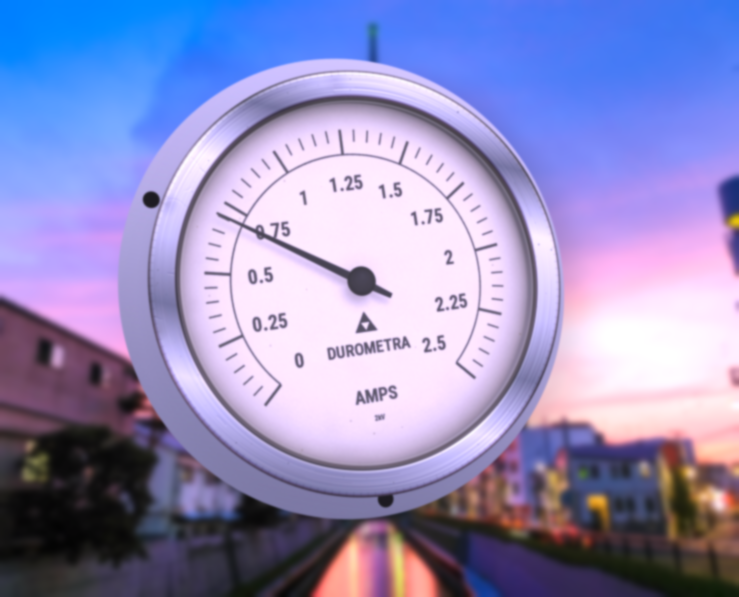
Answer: 0.7 A
